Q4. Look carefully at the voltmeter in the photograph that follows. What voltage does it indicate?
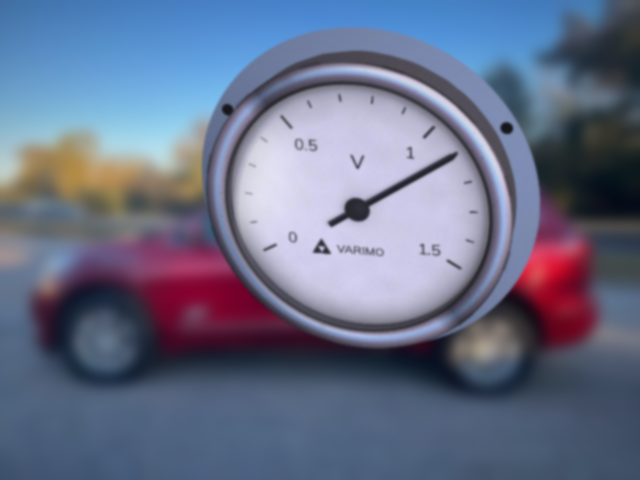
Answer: 1.1 V
